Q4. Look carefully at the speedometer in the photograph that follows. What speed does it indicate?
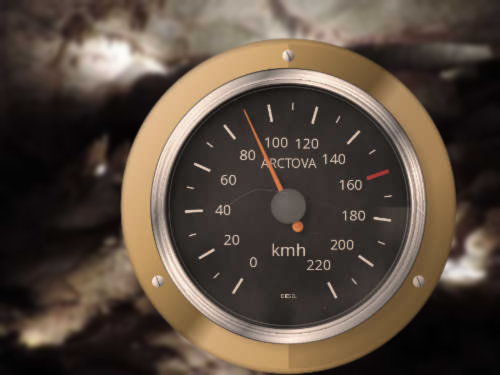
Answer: 90 km/h
